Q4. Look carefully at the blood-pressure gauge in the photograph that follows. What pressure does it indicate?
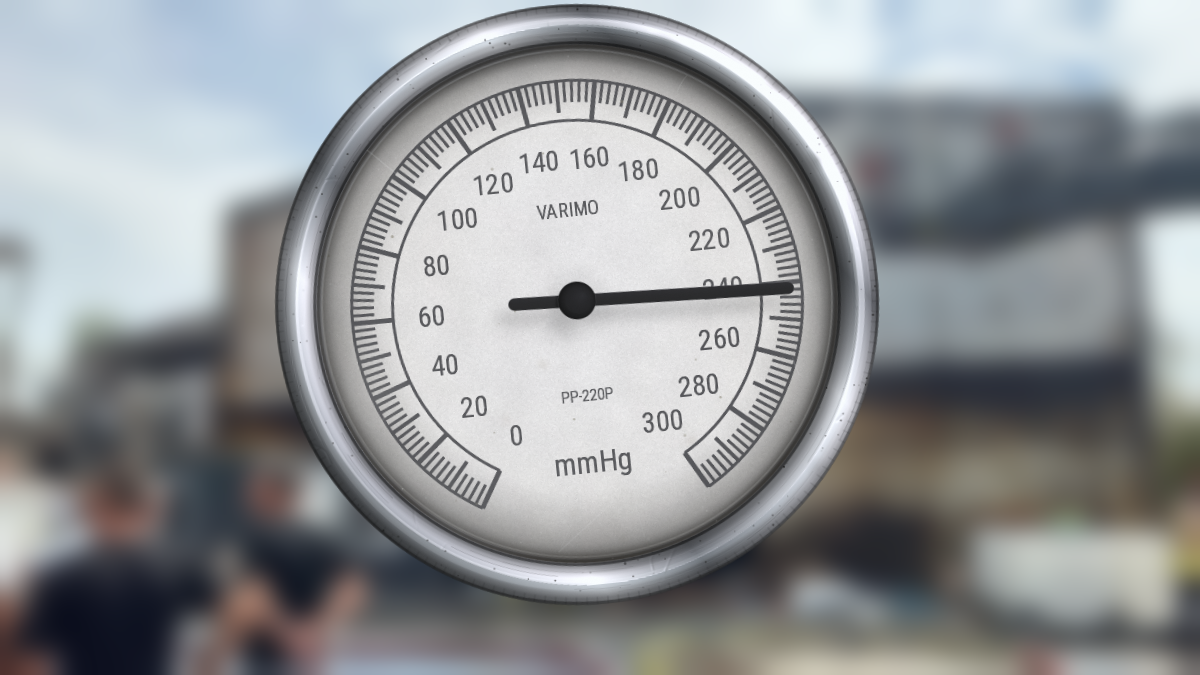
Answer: 242 mmHg
